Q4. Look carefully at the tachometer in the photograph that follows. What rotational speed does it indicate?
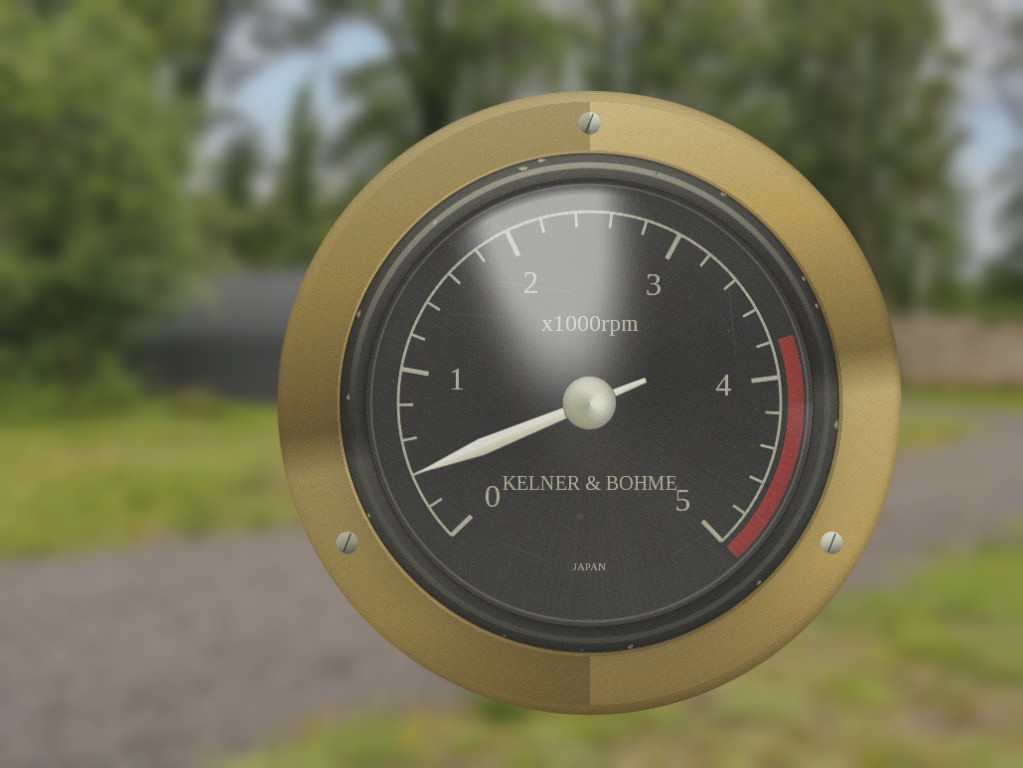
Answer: 400 rpm
